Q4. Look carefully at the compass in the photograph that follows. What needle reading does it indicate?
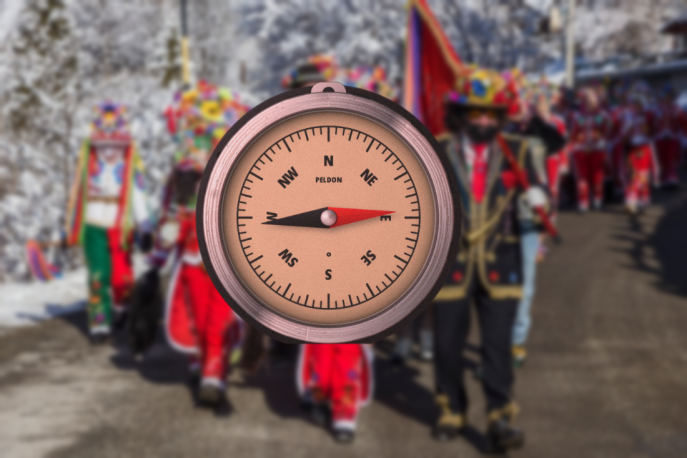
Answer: 85 °
